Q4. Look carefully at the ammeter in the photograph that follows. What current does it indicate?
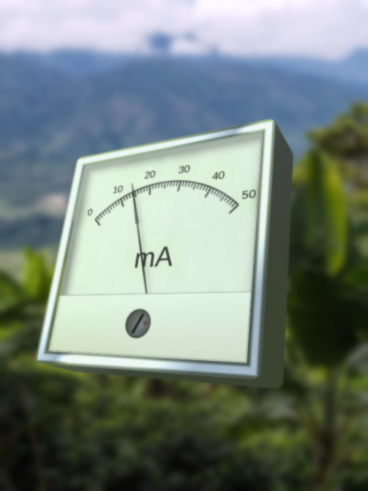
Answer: 15 mA
